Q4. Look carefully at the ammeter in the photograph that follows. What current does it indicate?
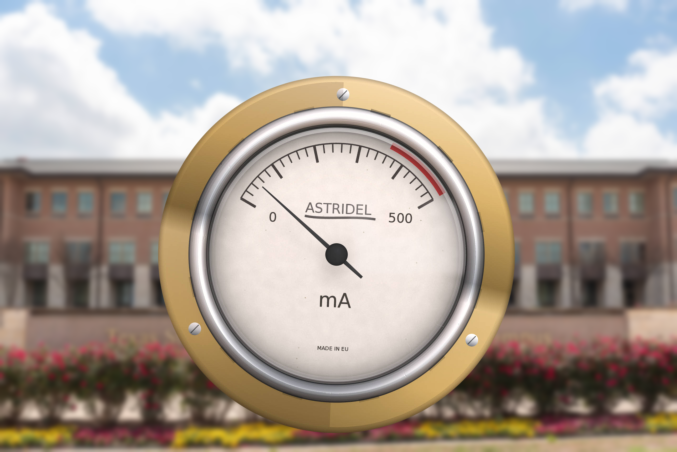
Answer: 50 mA
